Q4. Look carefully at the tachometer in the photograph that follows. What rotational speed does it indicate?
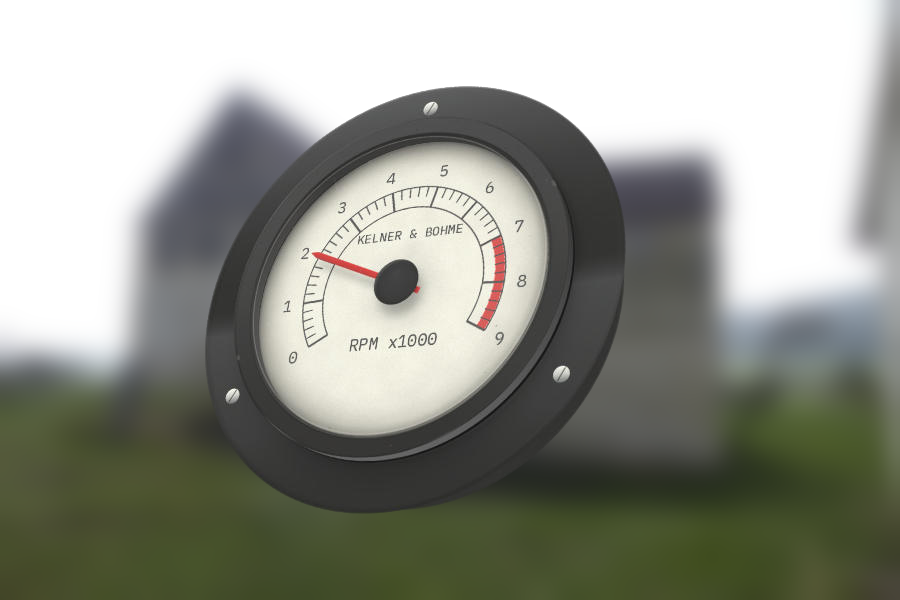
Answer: 2000 rpm
